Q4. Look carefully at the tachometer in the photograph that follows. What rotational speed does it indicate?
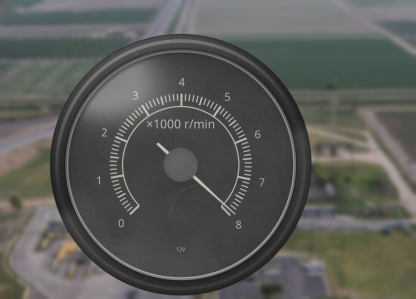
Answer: 7900 rpm
